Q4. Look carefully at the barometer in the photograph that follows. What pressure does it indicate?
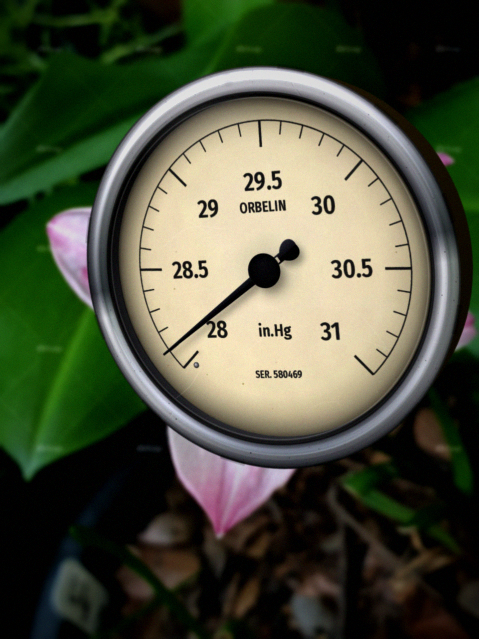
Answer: 28.1 inHg
